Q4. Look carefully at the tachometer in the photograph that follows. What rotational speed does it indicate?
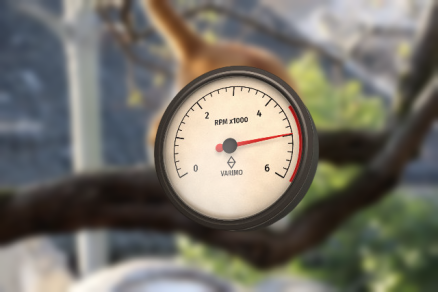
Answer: 5000 rpm
